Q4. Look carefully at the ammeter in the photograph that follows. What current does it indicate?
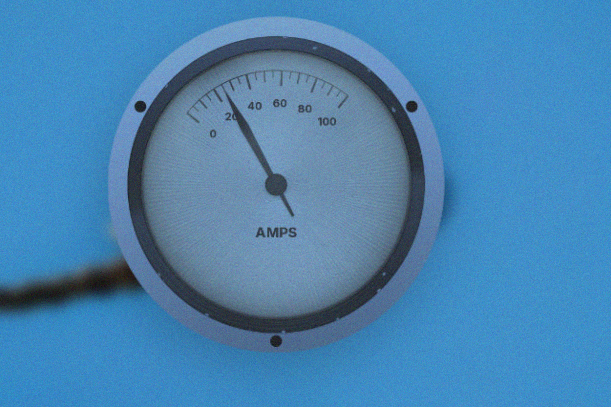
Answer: 25 A
